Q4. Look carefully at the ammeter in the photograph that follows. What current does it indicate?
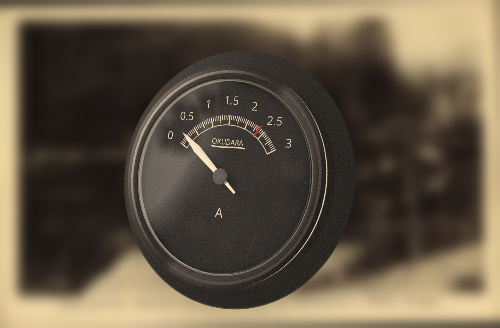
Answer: 0.25 A
